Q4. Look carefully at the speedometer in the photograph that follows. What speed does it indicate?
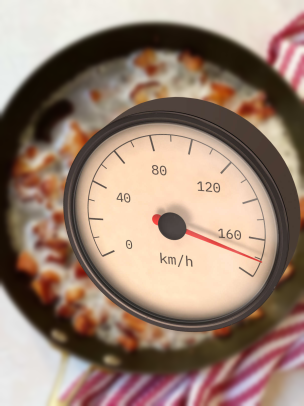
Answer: 170 km/h
